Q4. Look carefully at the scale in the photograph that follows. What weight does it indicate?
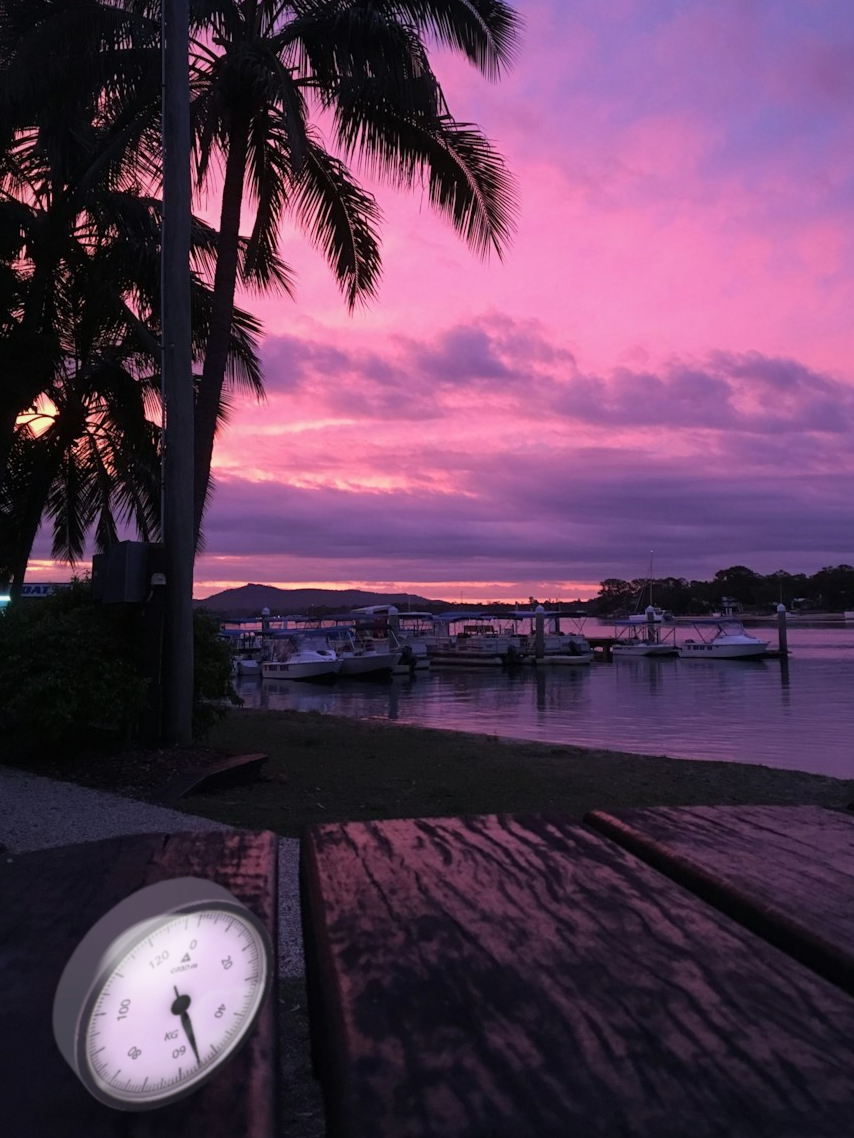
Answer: 55 kg
